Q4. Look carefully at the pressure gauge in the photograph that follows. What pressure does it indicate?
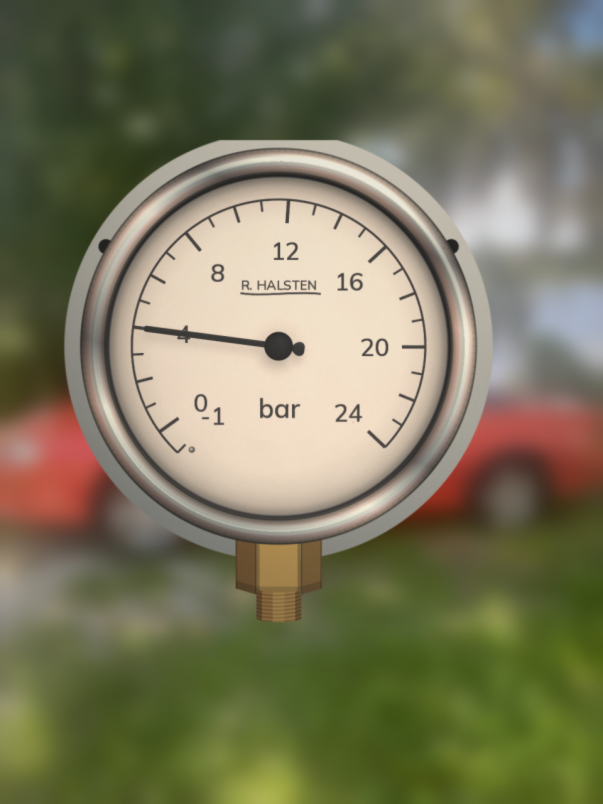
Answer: 4 bar
